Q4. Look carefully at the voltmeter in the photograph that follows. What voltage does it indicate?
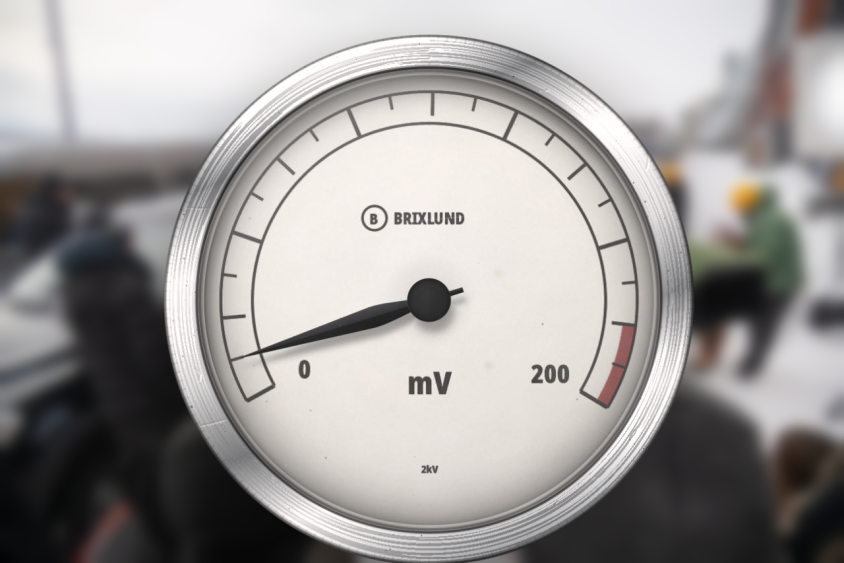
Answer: 10 mV
